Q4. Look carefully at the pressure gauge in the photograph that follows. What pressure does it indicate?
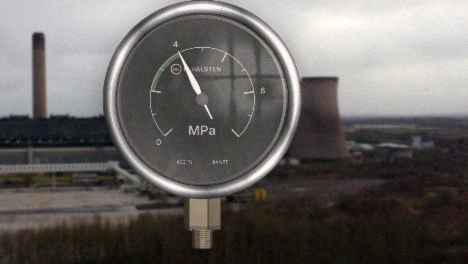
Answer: 4 MPa
